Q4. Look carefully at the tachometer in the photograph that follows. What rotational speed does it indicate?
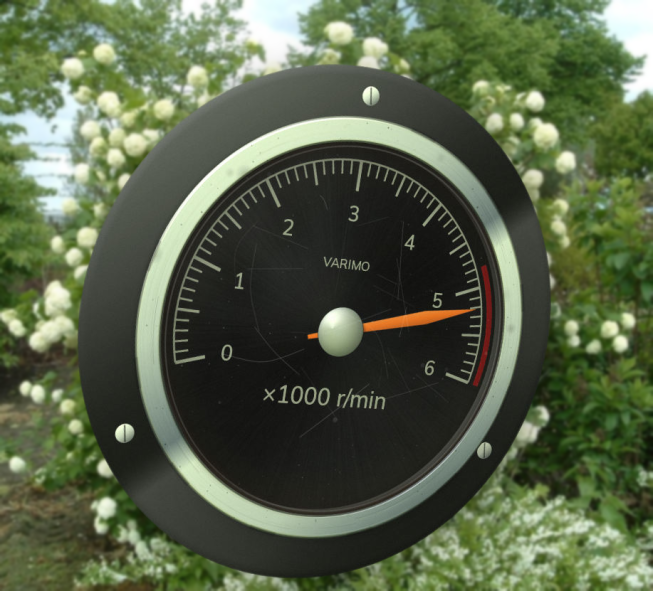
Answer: 5200 rpm
